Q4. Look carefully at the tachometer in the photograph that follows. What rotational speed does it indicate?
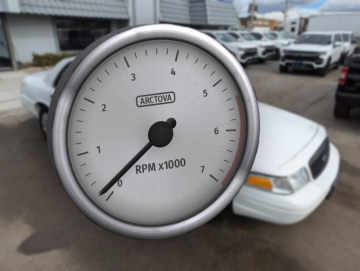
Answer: 200 rpm
